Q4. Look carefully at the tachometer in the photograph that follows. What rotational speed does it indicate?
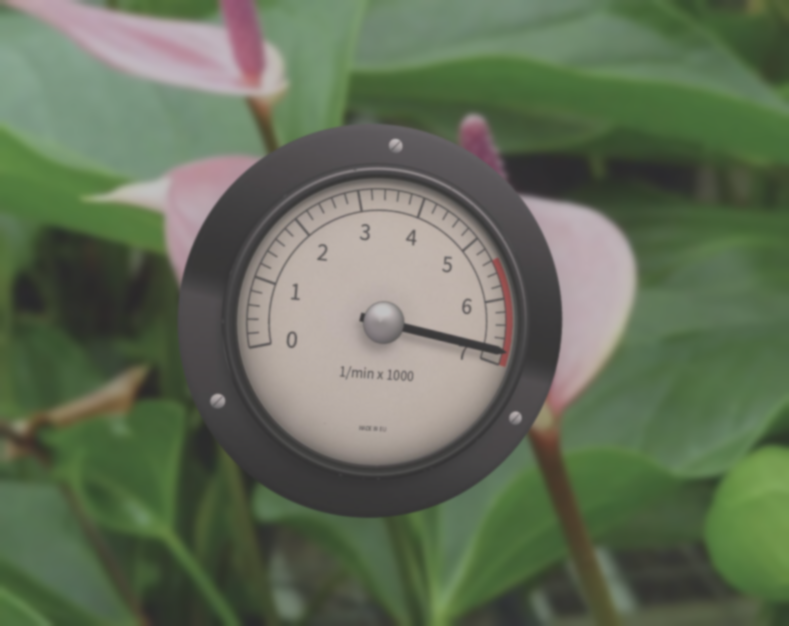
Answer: 6800 rpm
